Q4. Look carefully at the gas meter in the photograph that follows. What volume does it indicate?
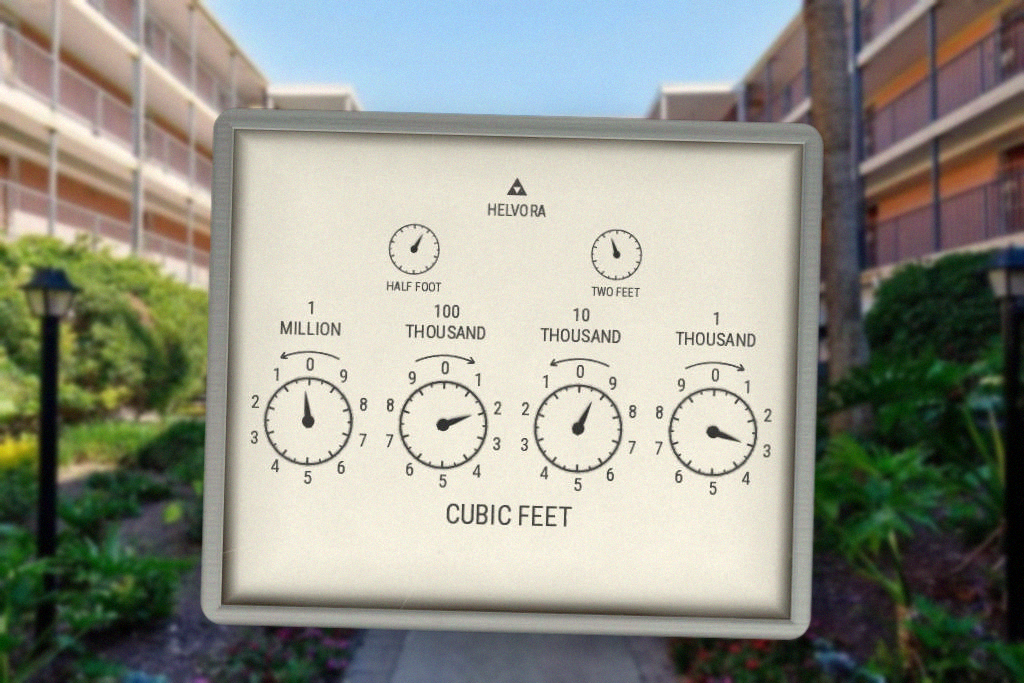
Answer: 19300 ft³
